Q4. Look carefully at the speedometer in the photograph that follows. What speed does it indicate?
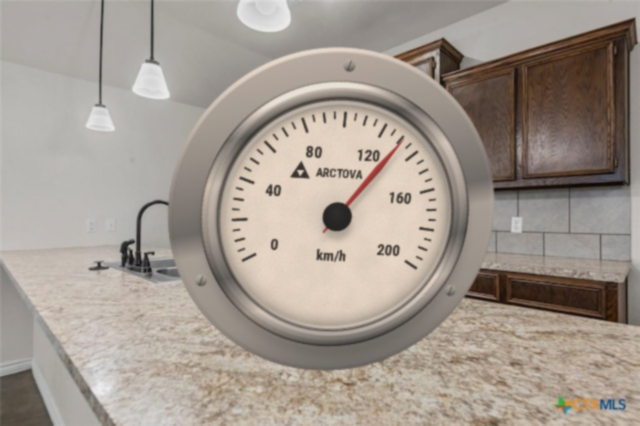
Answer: 130 km/h
